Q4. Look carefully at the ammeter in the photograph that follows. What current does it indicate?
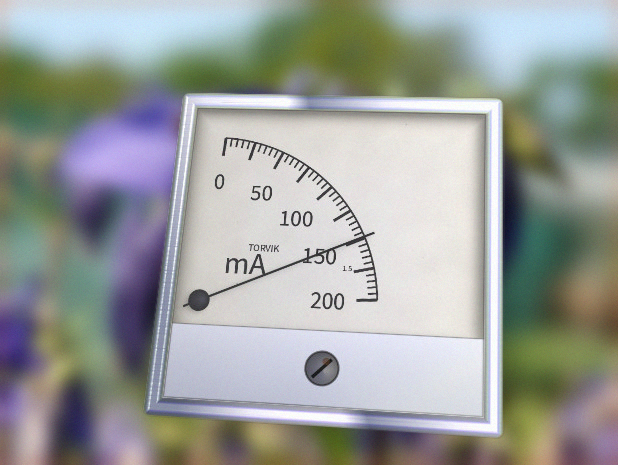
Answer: 150 mA
